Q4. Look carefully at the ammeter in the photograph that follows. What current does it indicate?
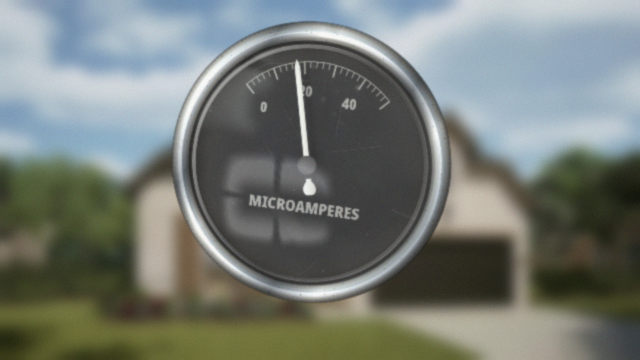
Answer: 18 µA
